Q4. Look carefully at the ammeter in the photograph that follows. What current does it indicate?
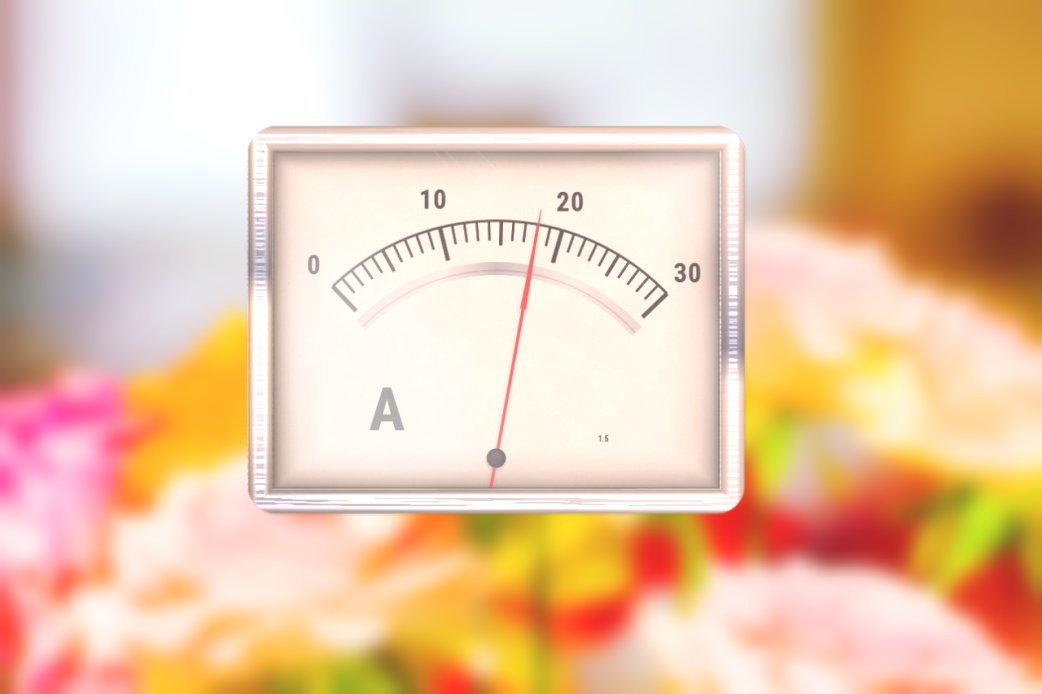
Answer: 18 A
